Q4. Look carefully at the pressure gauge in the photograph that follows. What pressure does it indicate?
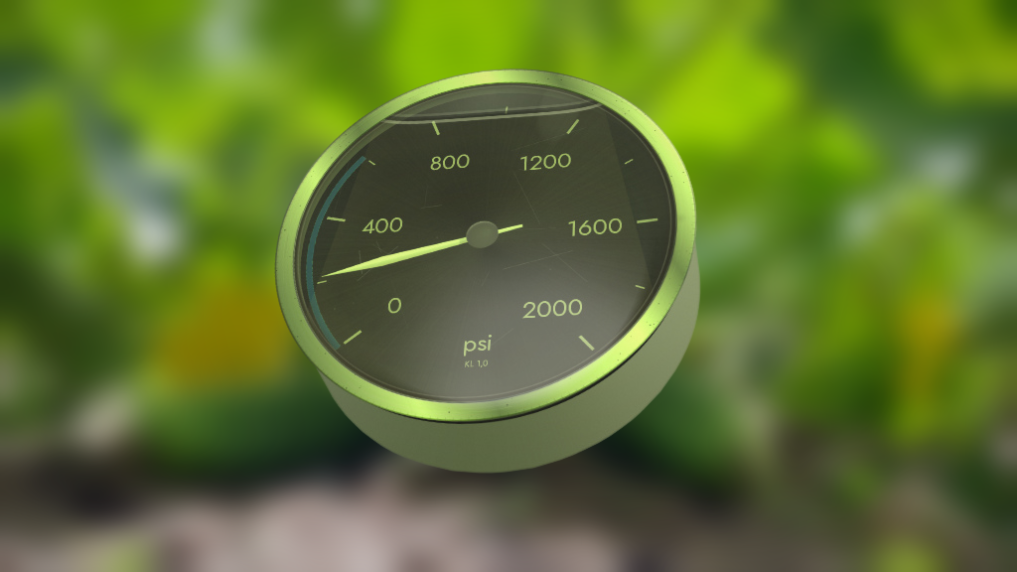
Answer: 200 psi
